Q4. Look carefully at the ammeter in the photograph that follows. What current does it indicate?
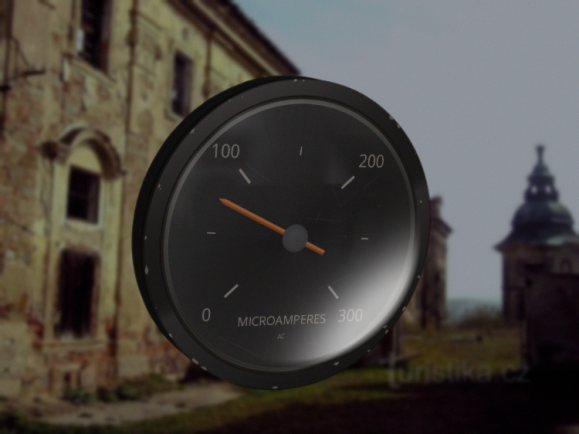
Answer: 75 µA
